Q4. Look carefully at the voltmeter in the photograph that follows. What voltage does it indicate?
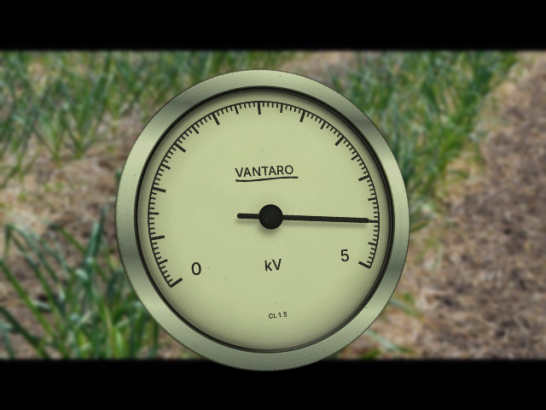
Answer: 4.5 kV
